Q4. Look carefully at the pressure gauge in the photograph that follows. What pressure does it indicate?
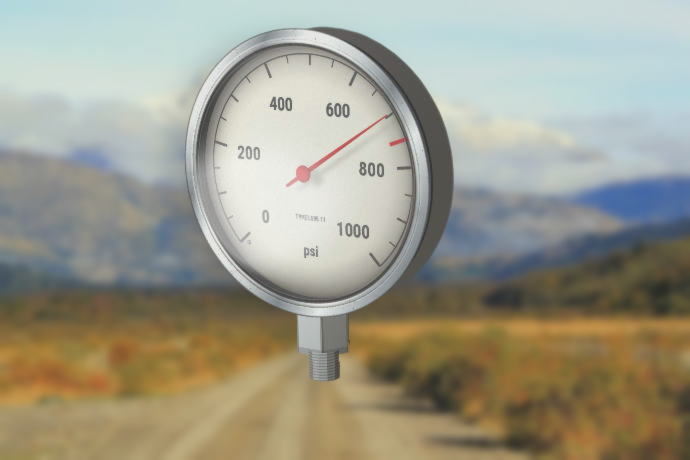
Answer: 700 psi
